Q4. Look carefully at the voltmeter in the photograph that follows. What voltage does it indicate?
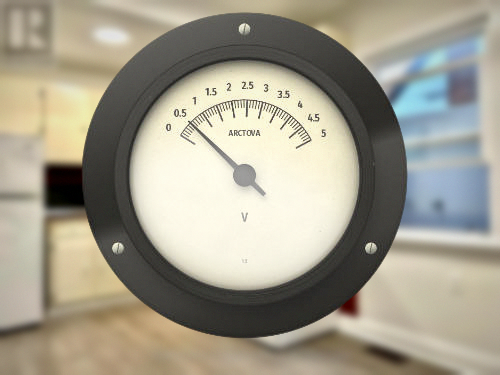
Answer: 0.5 V
